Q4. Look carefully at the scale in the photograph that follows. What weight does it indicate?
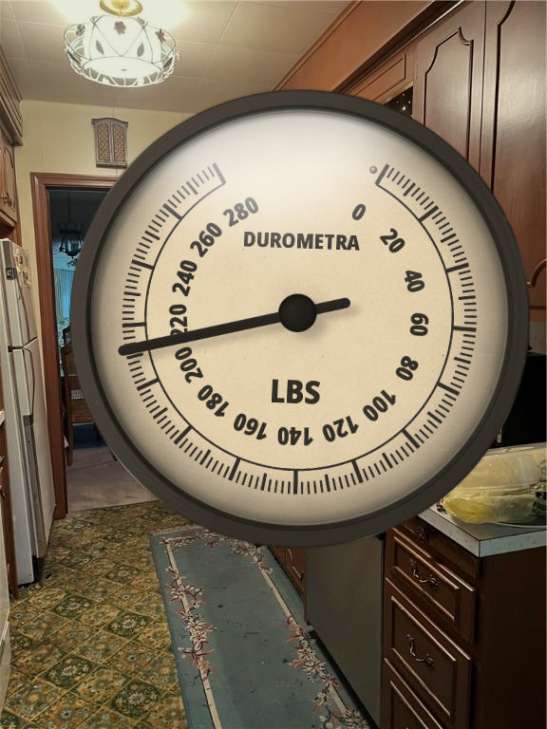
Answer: 212 lb
